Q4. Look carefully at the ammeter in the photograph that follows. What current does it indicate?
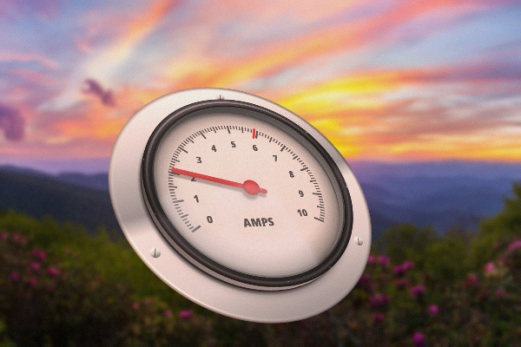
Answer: 2 A
